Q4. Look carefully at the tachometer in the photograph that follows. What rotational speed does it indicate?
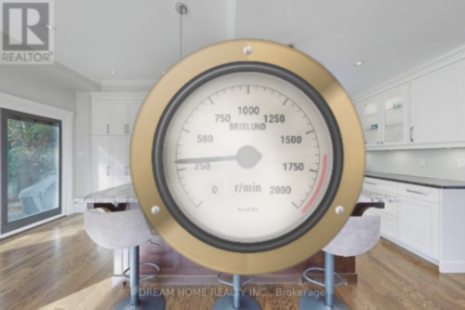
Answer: 300 rpm
